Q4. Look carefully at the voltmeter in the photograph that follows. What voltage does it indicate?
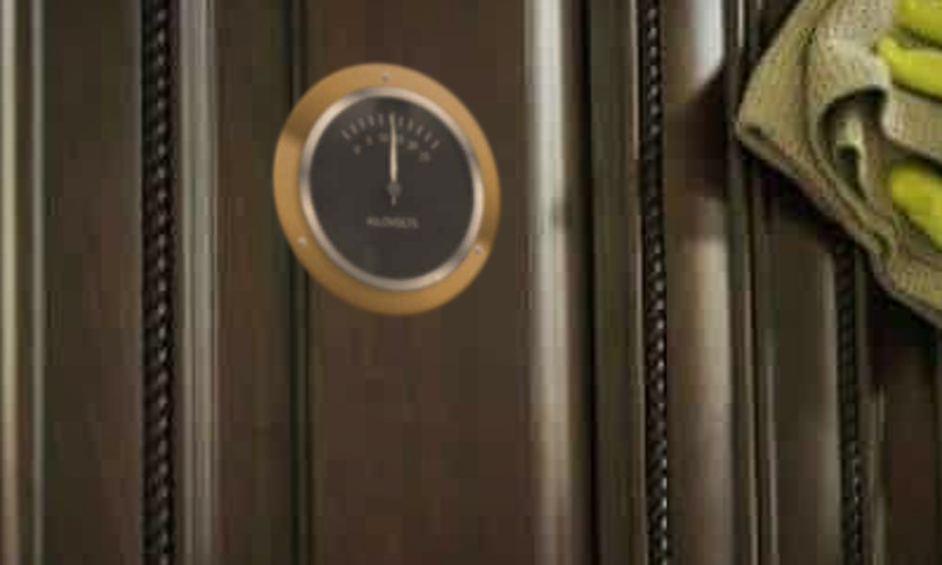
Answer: 12.5 kV
